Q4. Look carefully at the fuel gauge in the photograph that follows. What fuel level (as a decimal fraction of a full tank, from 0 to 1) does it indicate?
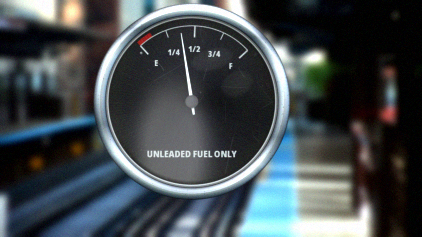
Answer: 0.375
